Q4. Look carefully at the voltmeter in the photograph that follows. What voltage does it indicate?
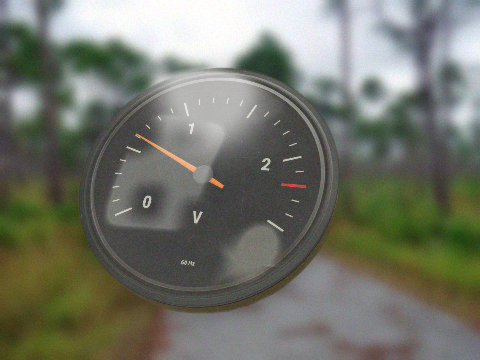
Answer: 0.6 V
